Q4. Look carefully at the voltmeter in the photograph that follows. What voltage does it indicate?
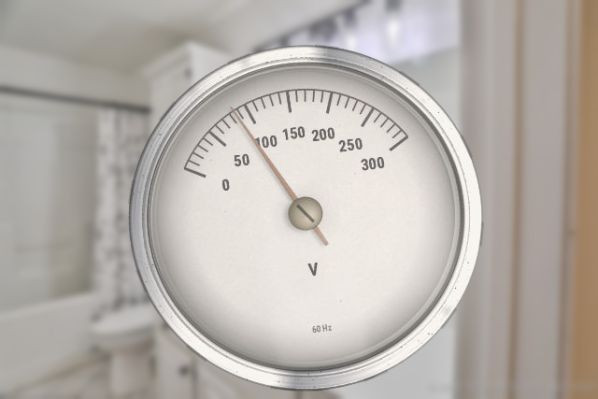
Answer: 85 V
